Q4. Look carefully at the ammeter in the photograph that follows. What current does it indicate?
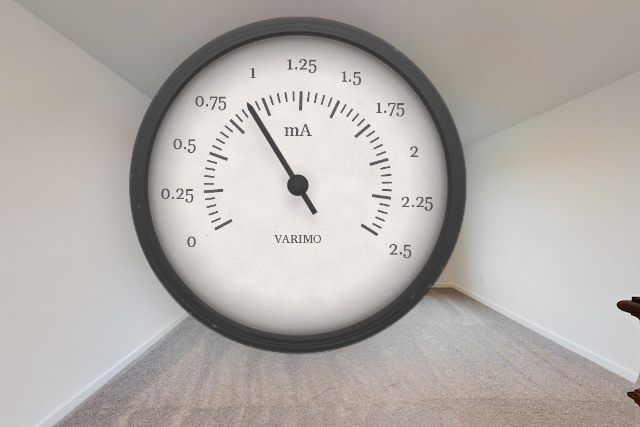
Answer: 0.9 mA
